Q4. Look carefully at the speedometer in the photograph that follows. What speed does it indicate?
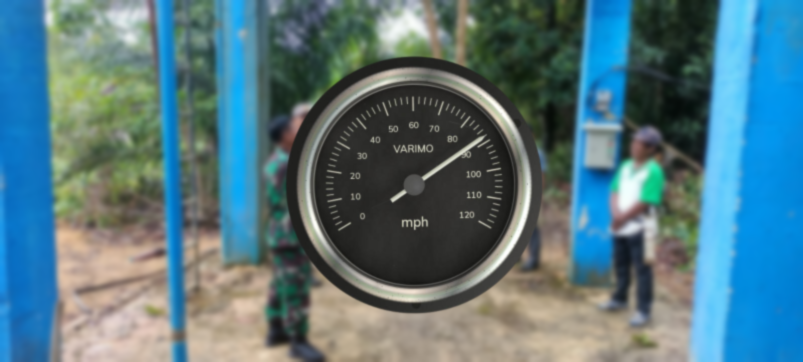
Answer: 88 mph
